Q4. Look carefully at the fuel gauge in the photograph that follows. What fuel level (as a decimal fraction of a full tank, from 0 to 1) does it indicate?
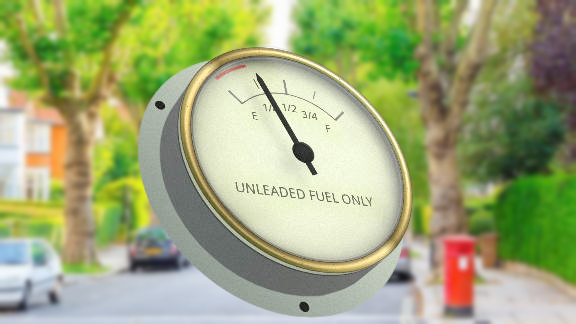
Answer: 0.25
